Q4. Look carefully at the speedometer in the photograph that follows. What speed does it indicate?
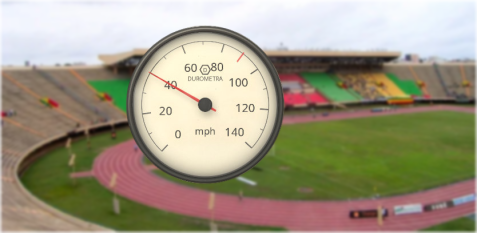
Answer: 40 mph
